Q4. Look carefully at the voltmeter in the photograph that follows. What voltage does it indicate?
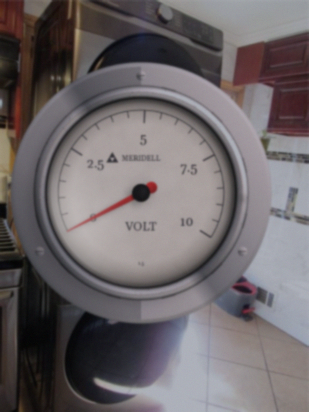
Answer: 0 V
